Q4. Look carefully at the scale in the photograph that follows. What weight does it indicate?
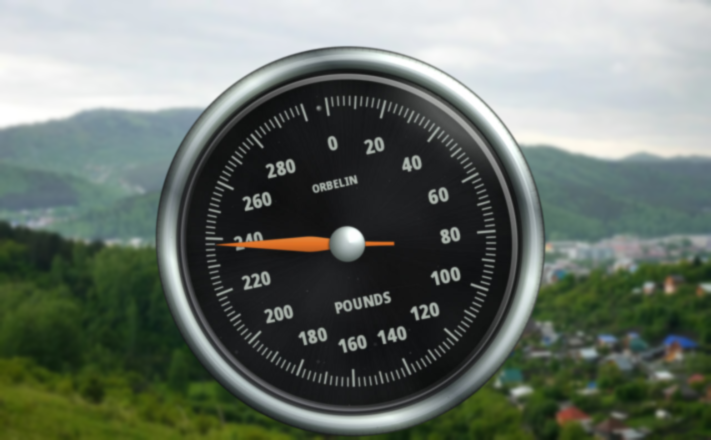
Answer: 238 lb
